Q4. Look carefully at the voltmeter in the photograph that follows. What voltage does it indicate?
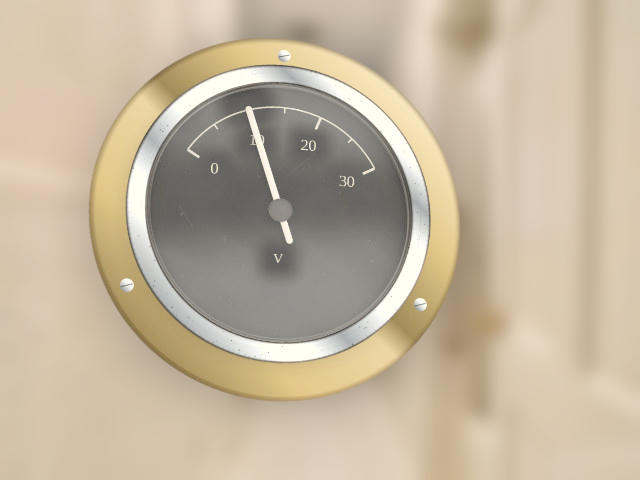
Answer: 10 V
